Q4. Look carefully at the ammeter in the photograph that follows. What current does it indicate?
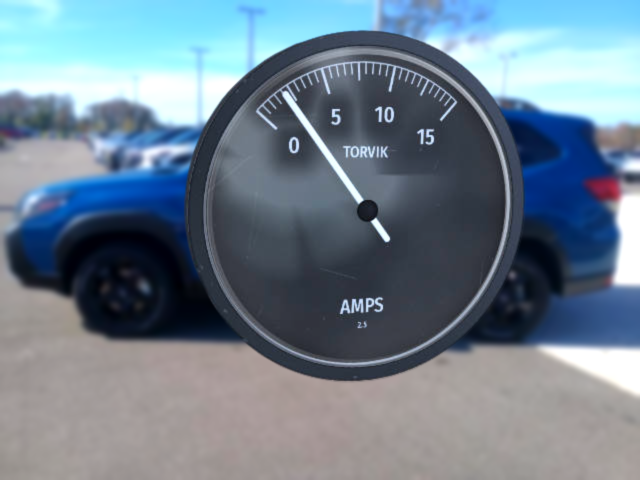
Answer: 2 A
